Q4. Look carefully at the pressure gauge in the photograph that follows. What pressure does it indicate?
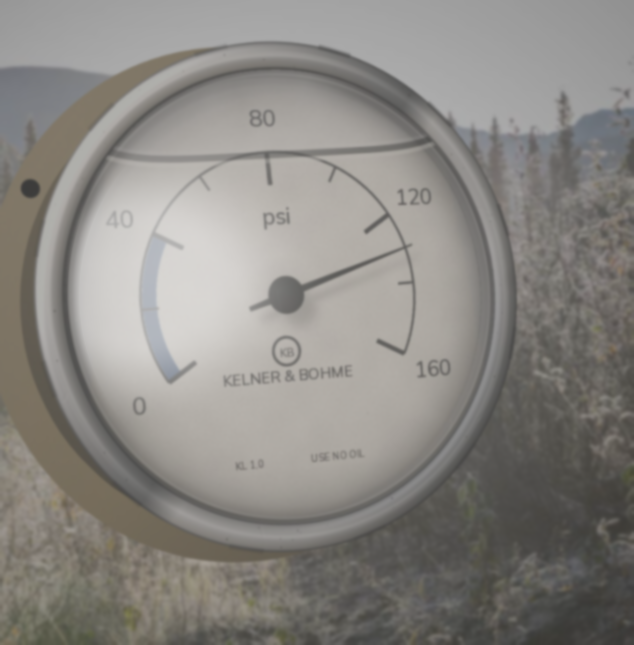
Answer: 130 psi
